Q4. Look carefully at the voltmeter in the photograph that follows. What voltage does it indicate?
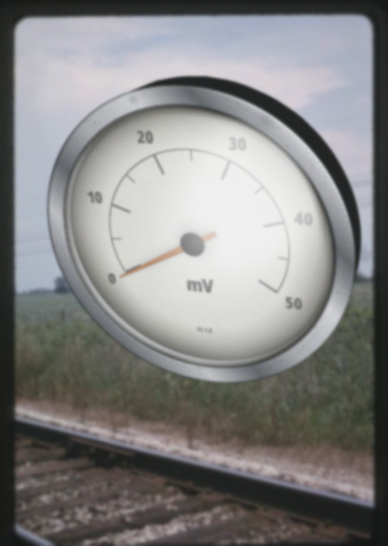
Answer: 0 mV
